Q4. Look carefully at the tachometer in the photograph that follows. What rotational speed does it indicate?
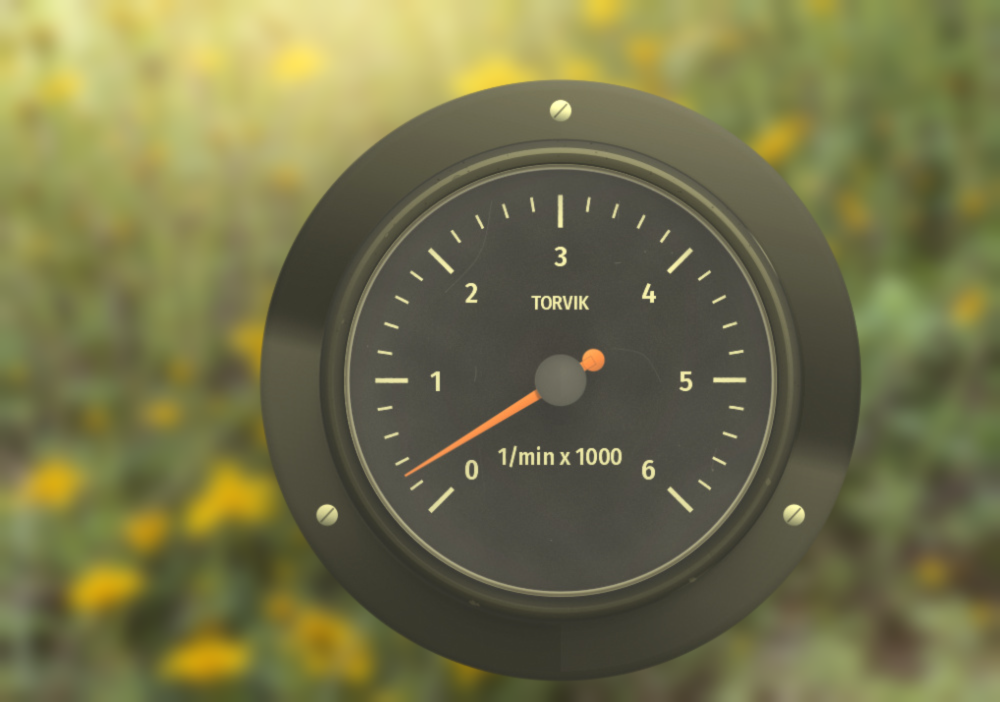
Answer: 300 rpm
